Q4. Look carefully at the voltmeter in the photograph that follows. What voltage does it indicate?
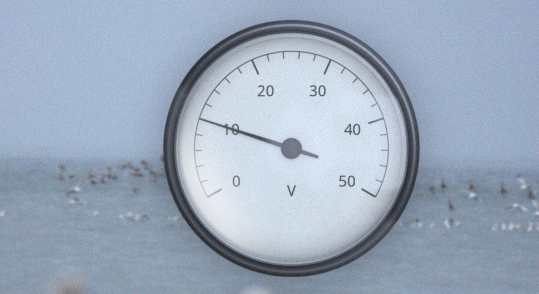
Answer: 10 V
